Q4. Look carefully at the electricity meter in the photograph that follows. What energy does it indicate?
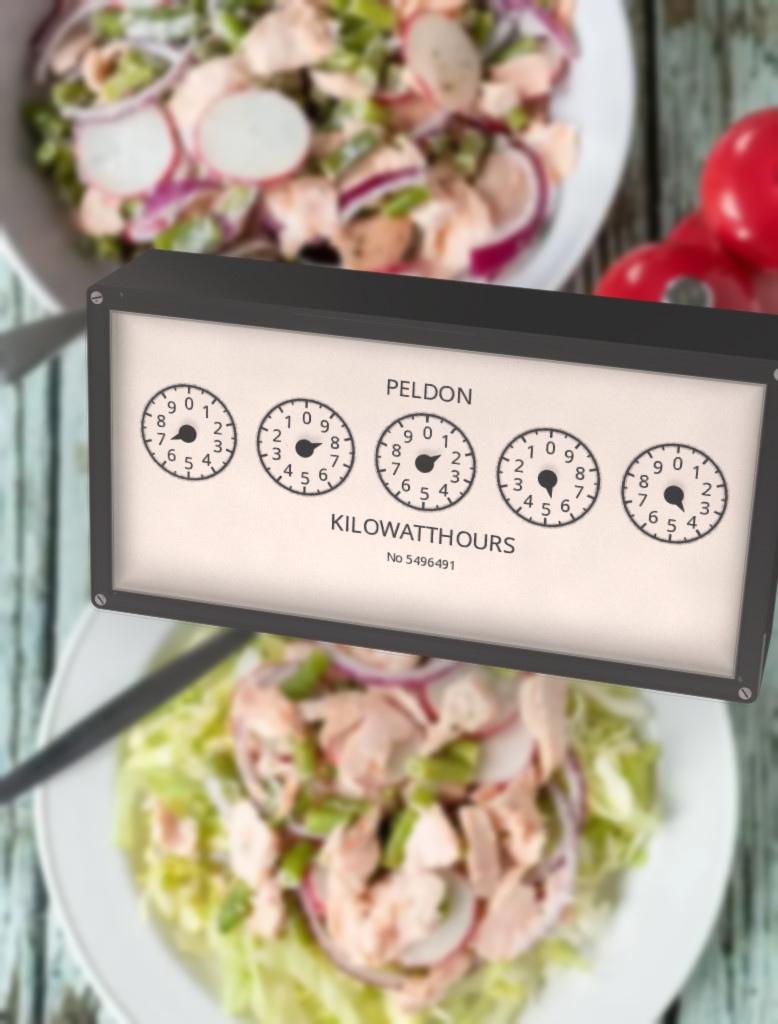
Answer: 68154 kWh
